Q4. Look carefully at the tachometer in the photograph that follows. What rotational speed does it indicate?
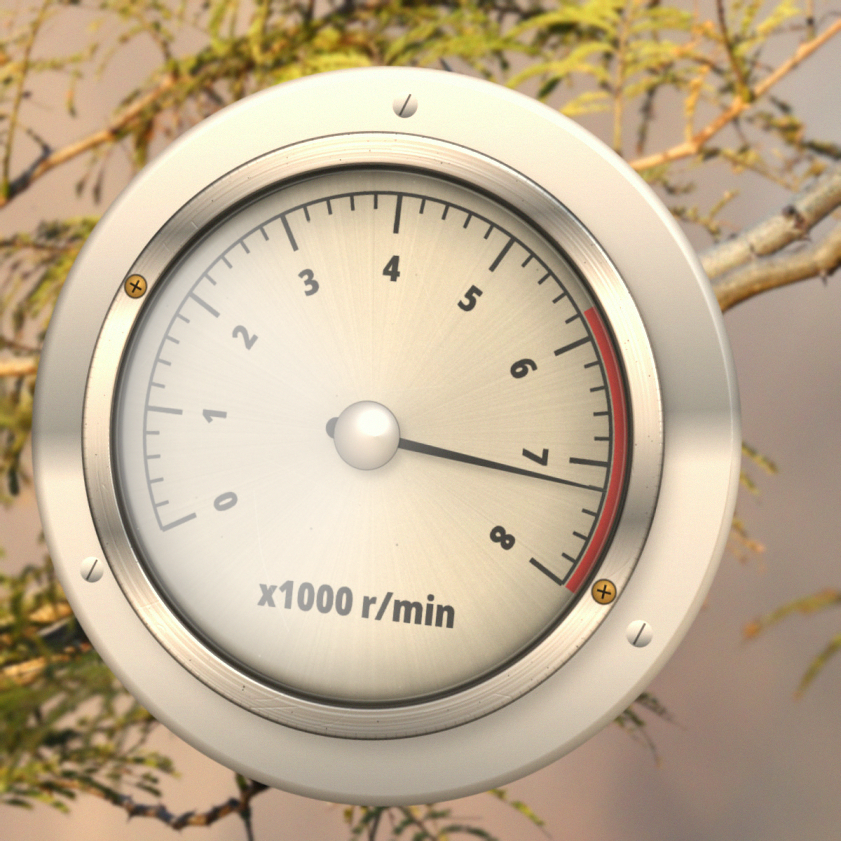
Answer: 7200 rpm
